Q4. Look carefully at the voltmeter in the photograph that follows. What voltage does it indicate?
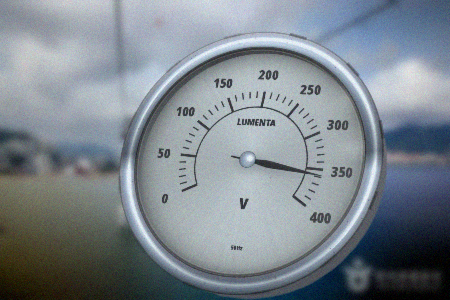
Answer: 360 V
